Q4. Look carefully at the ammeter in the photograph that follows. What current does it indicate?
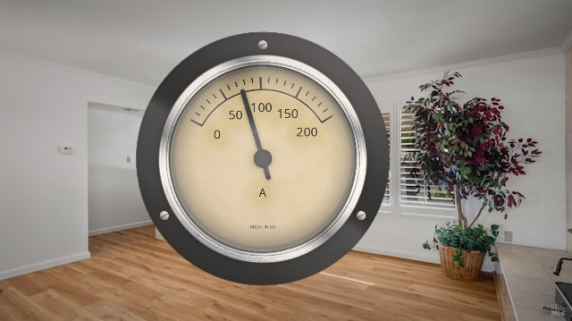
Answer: 75 A
